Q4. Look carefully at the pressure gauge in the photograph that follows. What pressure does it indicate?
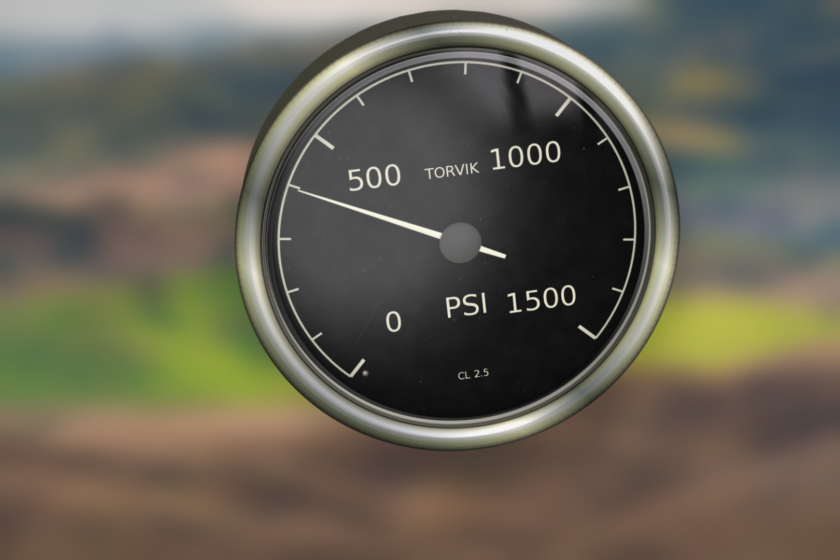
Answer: 400 psi
